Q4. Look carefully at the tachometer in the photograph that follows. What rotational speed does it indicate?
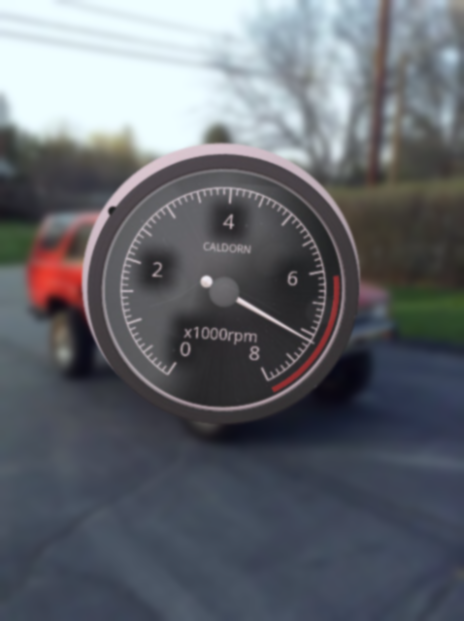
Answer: 7100 rpm
